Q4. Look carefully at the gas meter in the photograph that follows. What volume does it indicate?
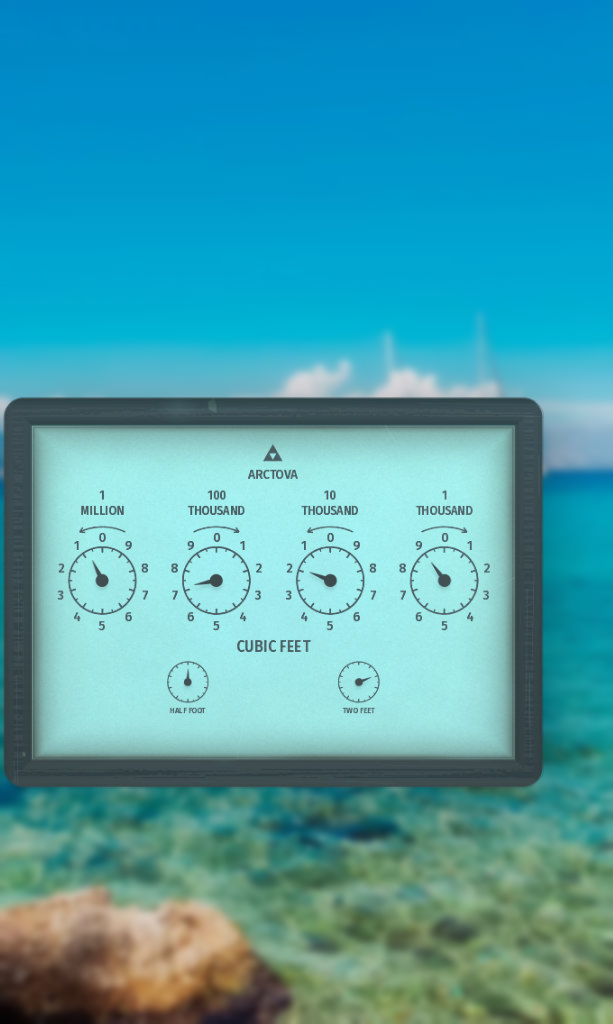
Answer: 71900 ft³
